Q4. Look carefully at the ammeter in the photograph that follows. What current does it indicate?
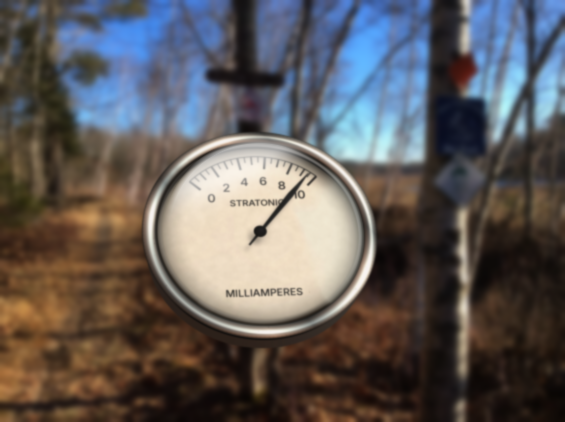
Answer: 9.5 mA
